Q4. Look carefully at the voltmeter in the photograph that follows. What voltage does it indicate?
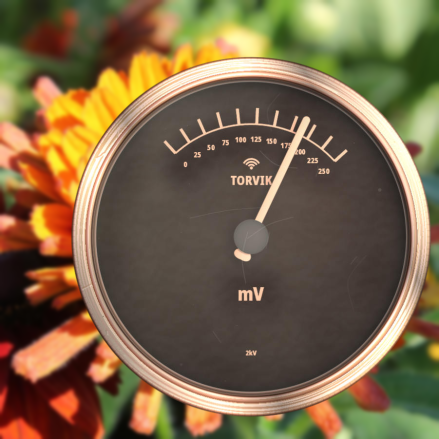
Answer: 187.5 mV
